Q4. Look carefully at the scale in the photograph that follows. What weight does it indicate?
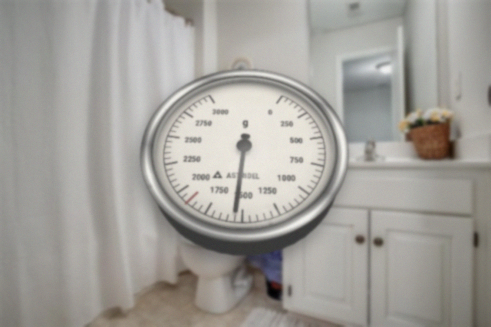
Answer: 1550 g
